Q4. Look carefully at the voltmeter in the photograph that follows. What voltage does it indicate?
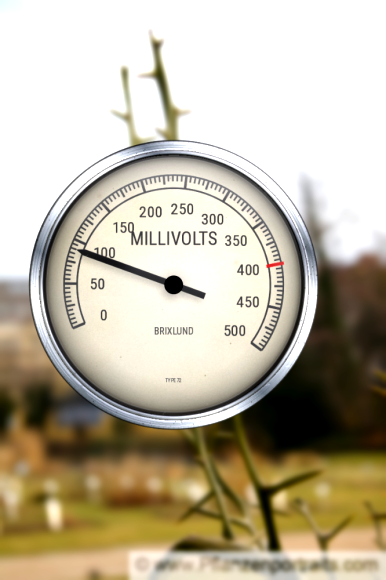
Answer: 90 mV
